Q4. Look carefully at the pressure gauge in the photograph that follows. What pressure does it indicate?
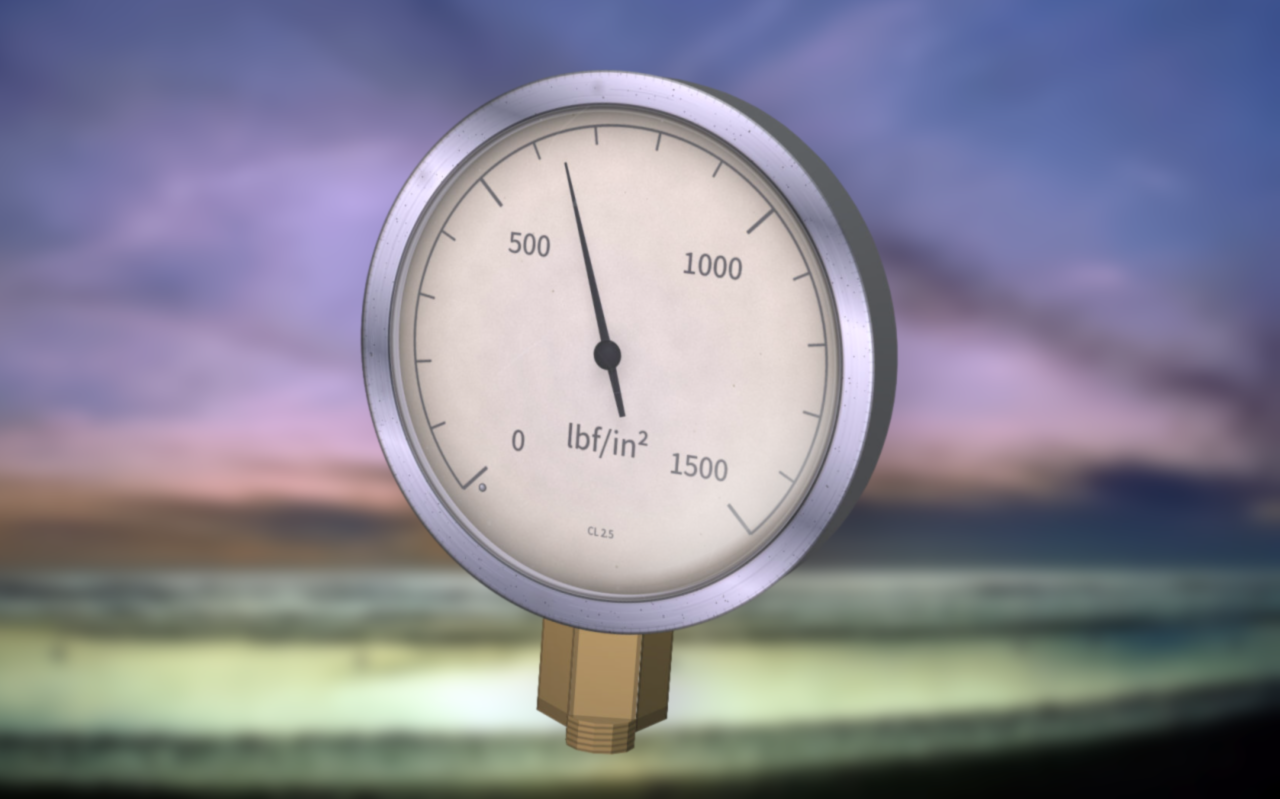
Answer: 650 psi
